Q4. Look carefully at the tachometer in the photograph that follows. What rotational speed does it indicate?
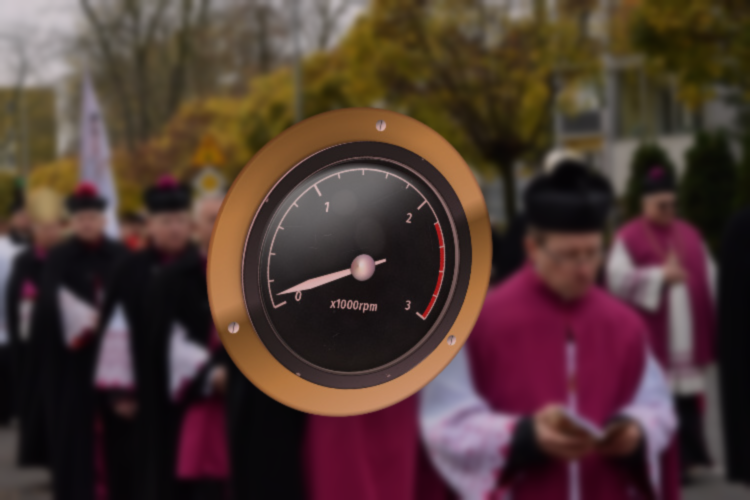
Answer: 100 rpm
